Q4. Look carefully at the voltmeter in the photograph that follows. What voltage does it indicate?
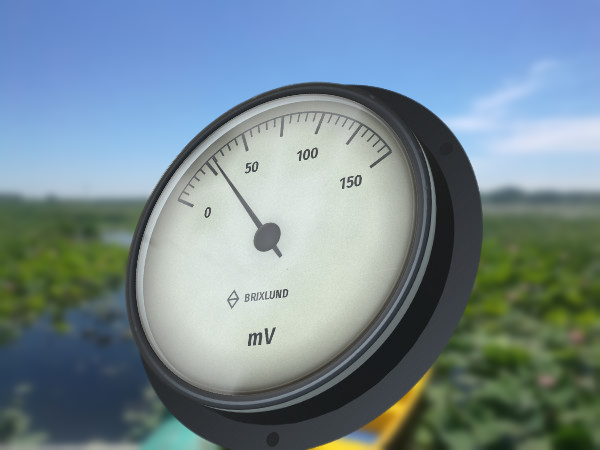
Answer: 30 mV
